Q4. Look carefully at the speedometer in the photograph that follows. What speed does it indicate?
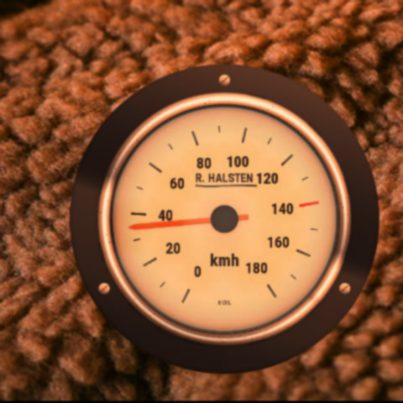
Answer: 35 km/h
